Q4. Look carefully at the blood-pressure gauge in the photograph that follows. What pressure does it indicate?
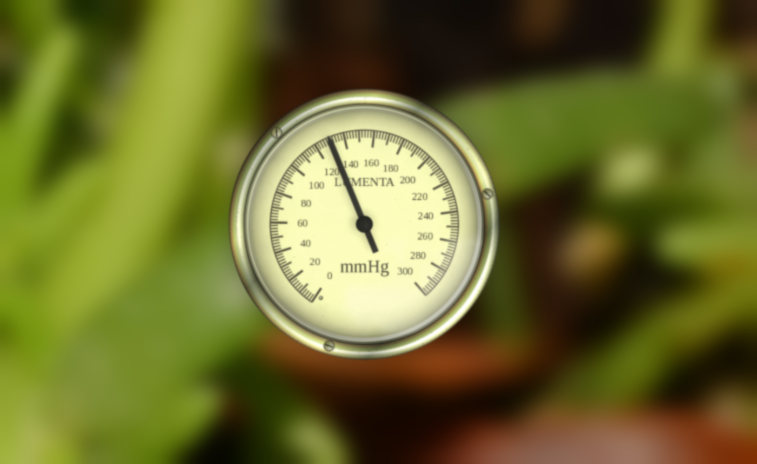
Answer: 130 mmHg
